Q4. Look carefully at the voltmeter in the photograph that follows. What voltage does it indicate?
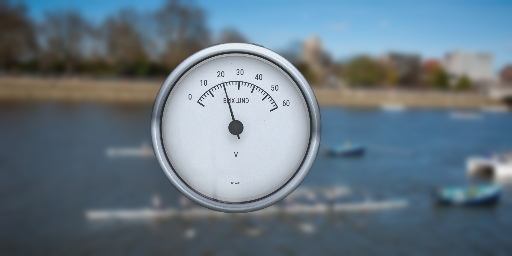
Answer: 20 V
